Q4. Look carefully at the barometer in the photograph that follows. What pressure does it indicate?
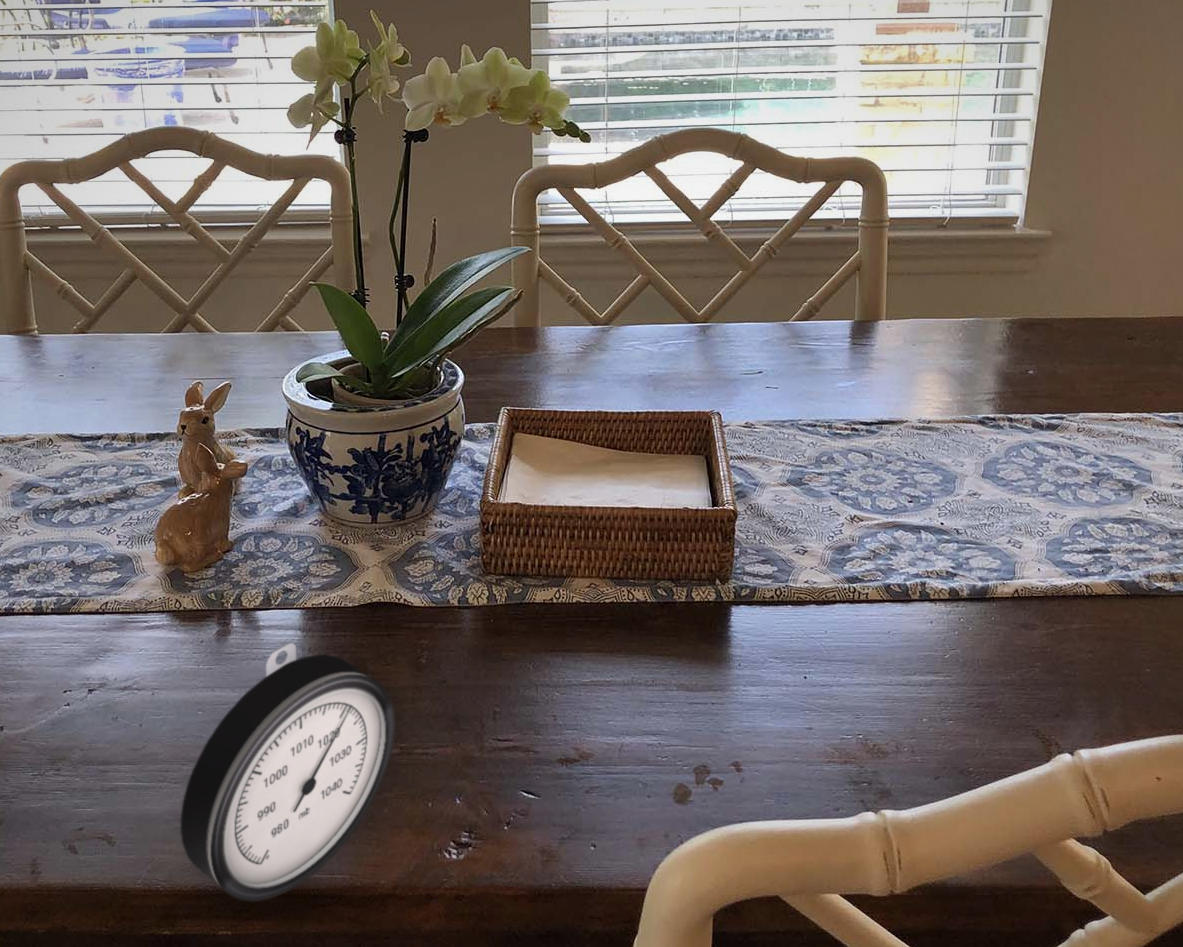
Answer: 1020 mbar
